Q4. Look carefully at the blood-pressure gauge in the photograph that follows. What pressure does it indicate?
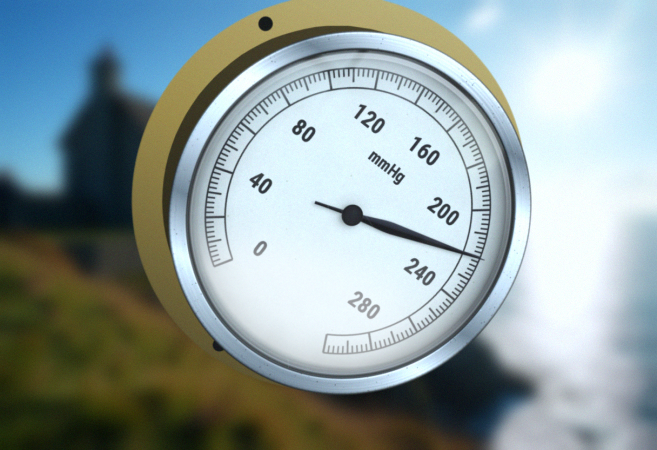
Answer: 220 mmHg
